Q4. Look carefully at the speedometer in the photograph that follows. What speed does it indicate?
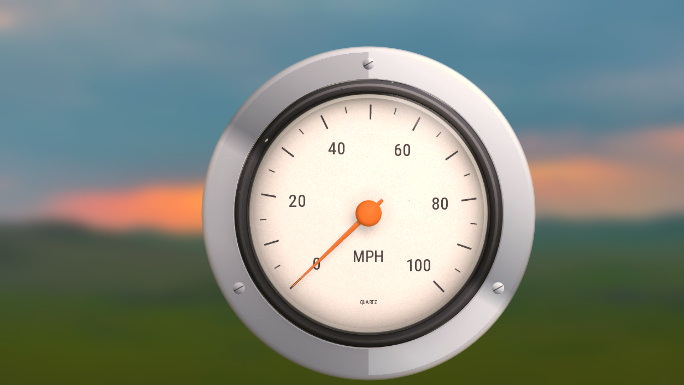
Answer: 0 mph
